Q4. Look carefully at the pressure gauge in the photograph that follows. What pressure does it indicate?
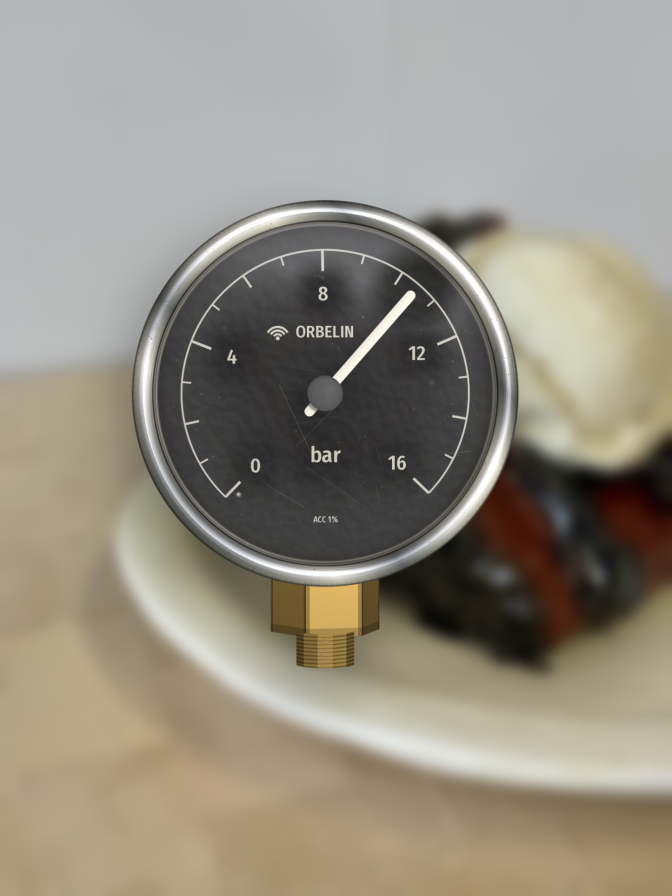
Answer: 10.5 bar
